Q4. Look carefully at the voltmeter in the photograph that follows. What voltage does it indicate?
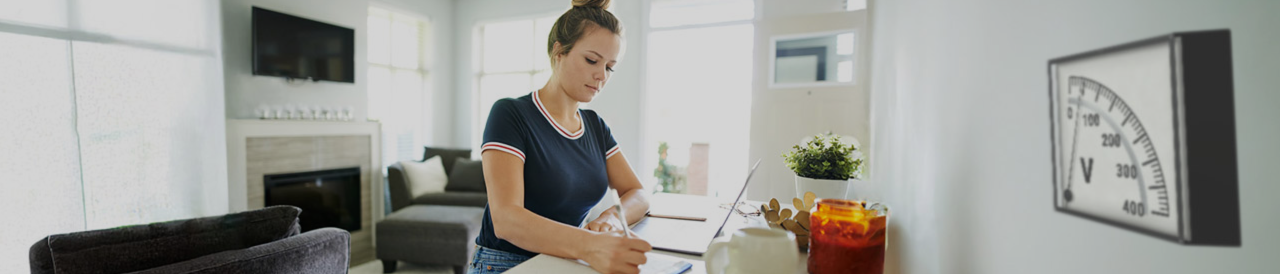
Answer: 50 V
